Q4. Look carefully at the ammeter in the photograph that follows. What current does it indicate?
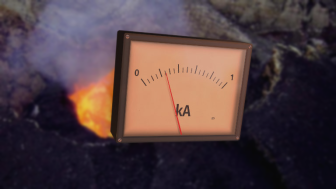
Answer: 0.25 kA
